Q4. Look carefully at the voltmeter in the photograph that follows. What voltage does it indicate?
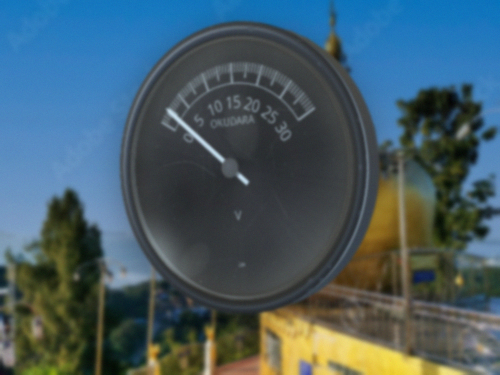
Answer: 2.5 V
